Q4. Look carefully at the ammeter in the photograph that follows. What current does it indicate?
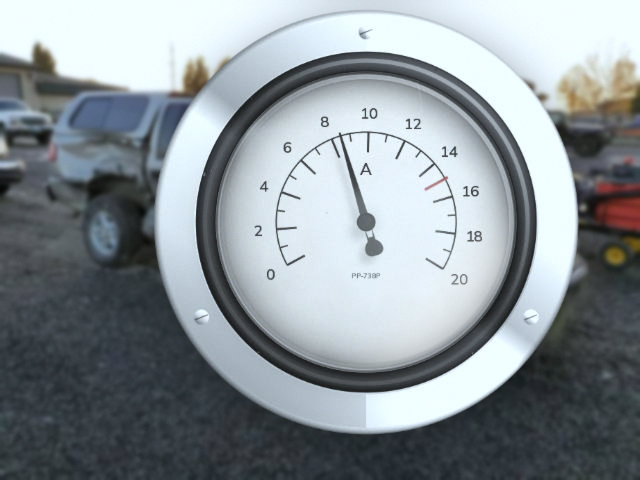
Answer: 8.5 A
